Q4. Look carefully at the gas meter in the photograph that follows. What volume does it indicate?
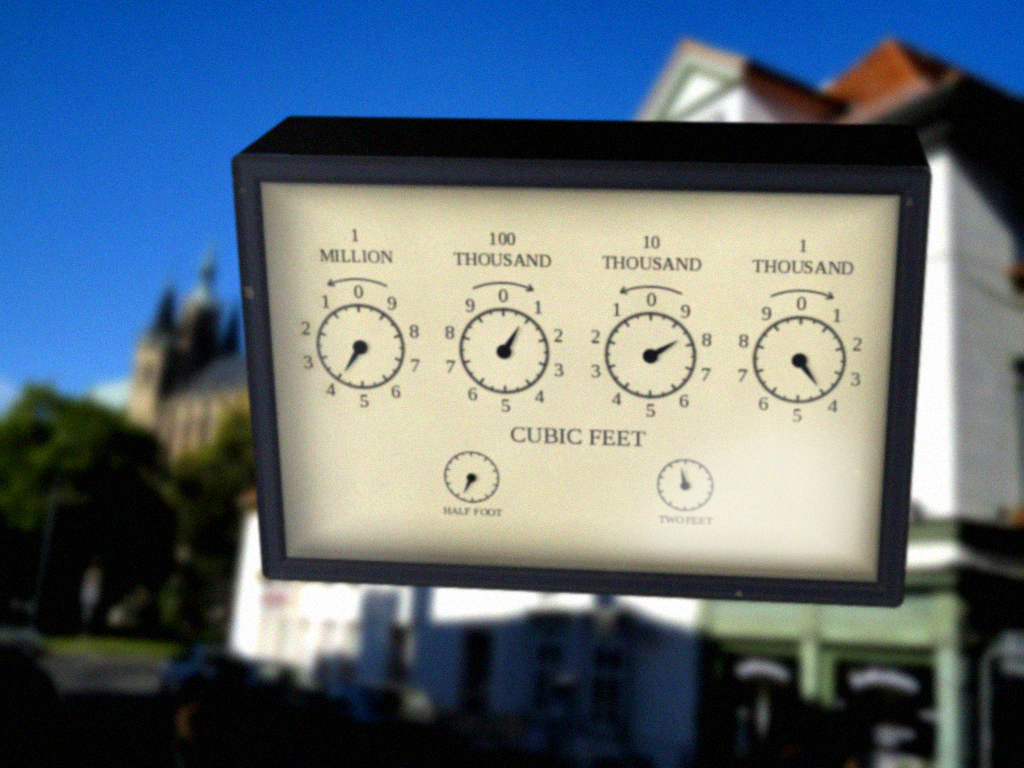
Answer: 408400 ft³
